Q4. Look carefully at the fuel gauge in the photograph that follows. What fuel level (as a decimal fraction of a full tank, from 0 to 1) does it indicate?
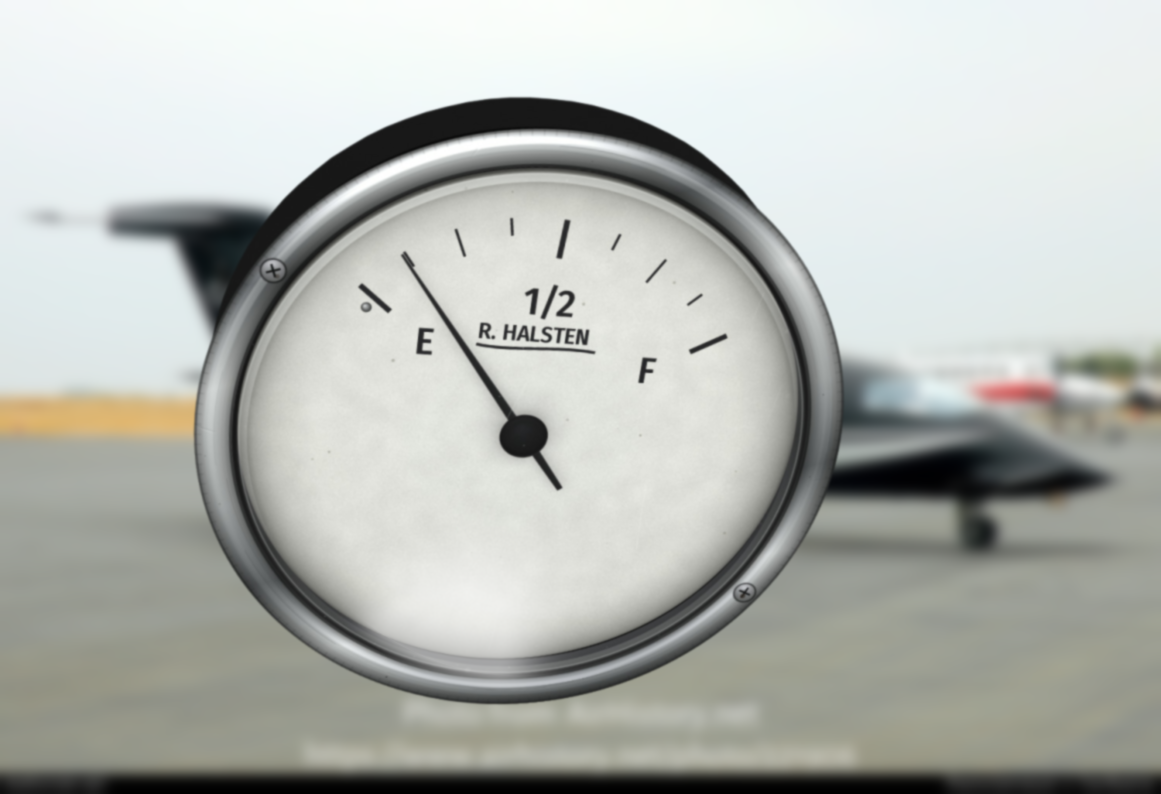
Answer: 0.125
